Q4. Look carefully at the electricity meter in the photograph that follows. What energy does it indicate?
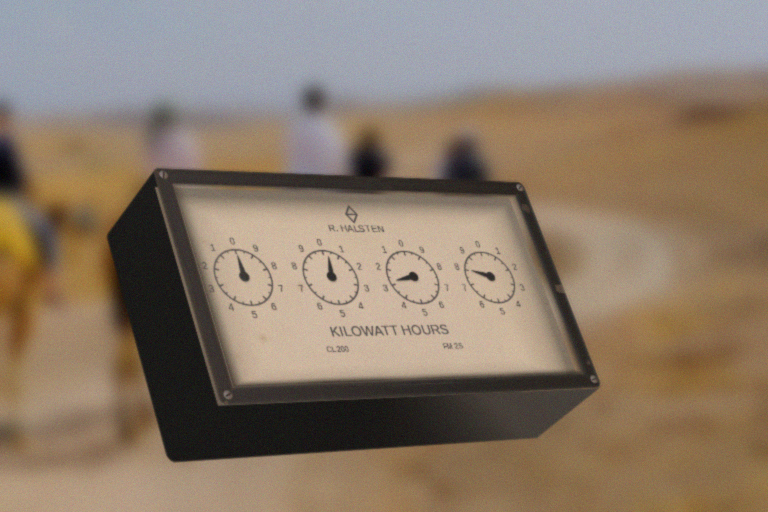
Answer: 28 kWh
